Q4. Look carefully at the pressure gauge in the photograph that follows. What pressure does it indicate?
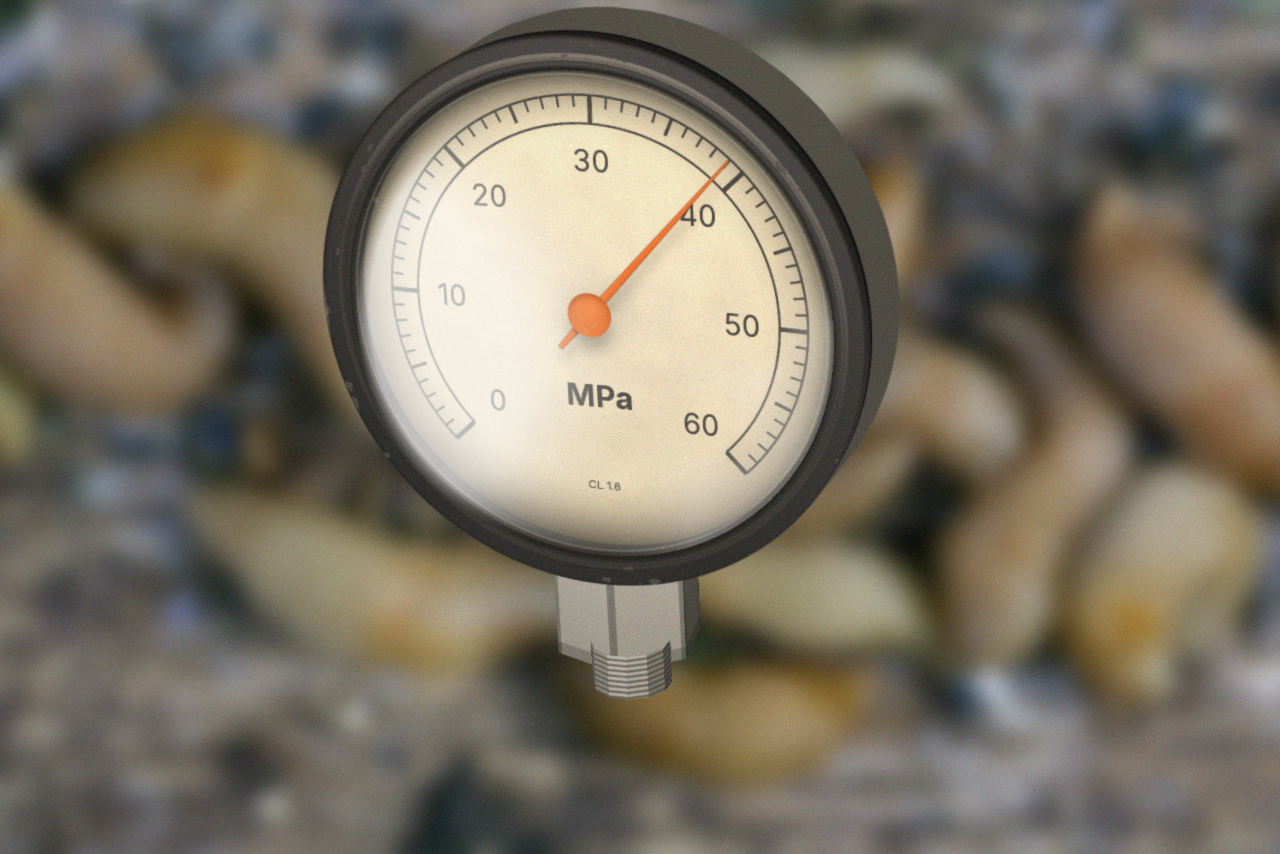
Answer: 39 MPa
